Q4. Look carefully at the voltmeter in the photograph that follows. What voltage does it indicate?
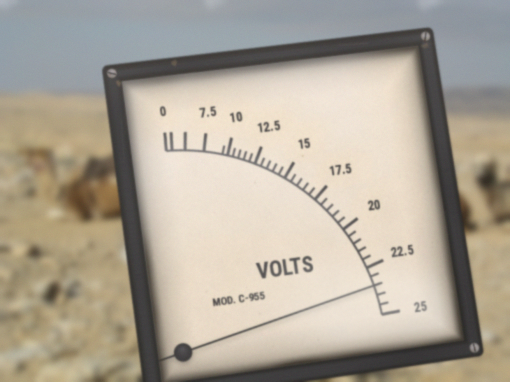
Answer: 23.5 V
